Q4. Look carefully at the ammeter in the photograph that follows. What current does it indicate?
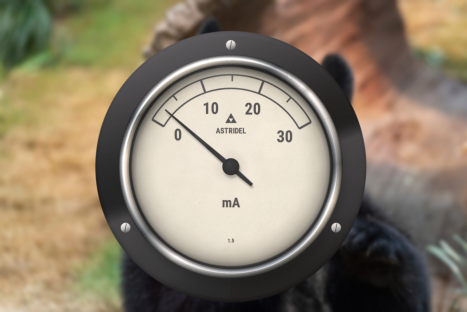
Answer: 2.5 mA
